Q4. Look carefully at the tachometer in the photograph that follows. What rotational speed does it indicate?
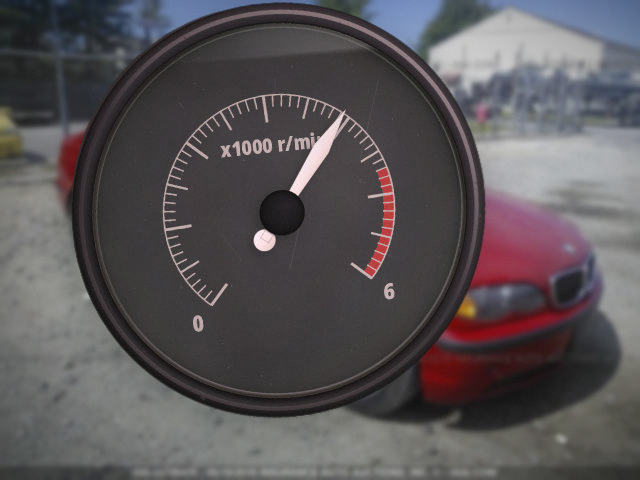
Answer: 3900 rpm
